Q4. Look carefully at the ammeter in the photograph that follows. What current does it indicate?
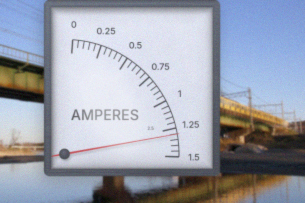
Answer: 1.3 A
